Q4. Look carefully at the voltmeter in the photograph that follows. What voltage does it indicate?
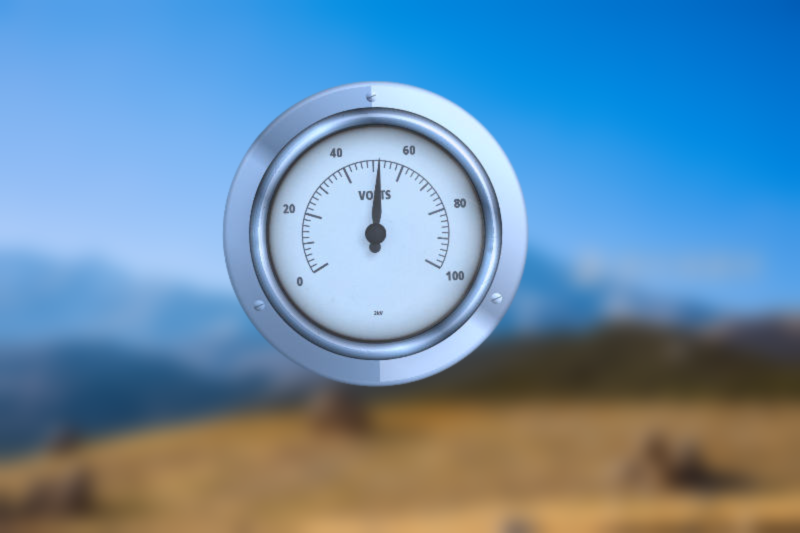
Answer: 52 V
